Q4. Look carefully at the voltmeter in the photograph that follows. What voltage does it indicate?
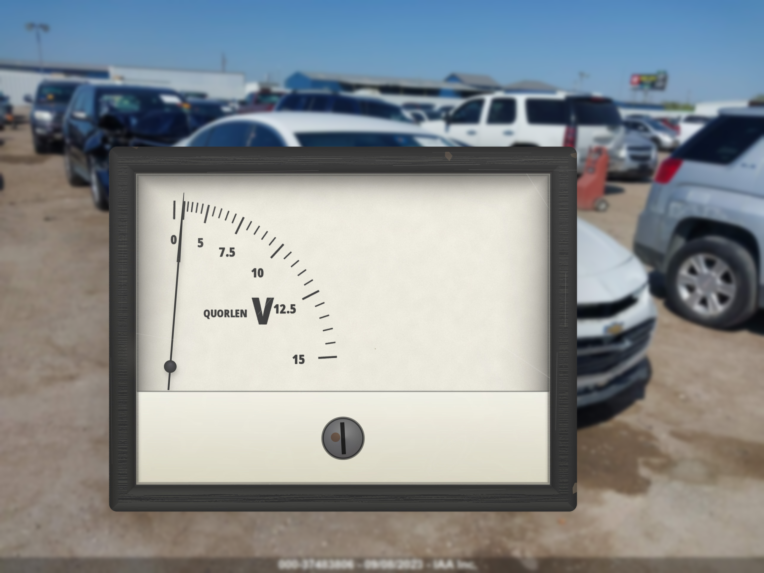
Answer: 2.5 V
